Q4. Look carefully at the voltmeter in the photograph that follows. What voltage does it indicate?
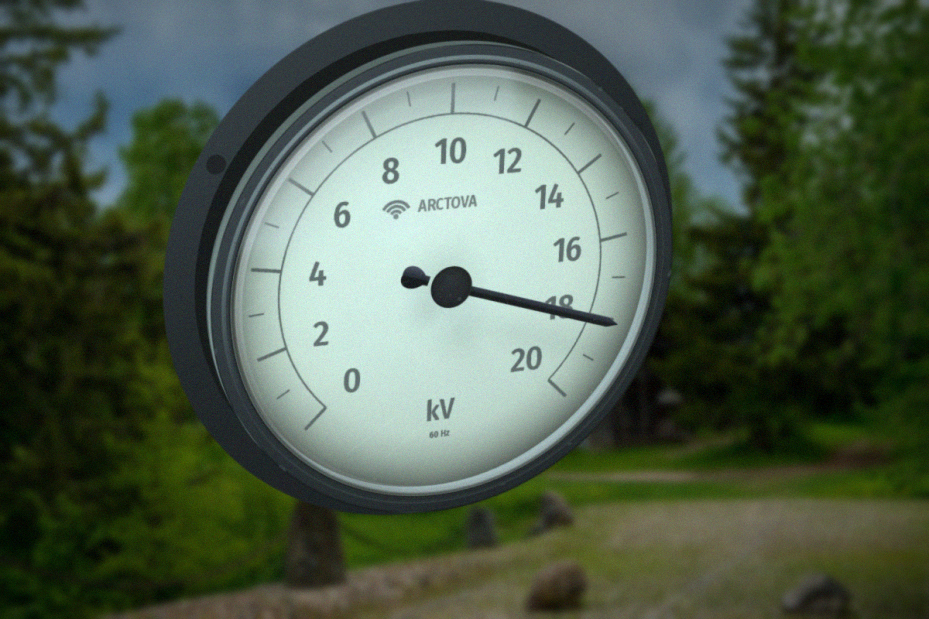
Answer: 18 kV
